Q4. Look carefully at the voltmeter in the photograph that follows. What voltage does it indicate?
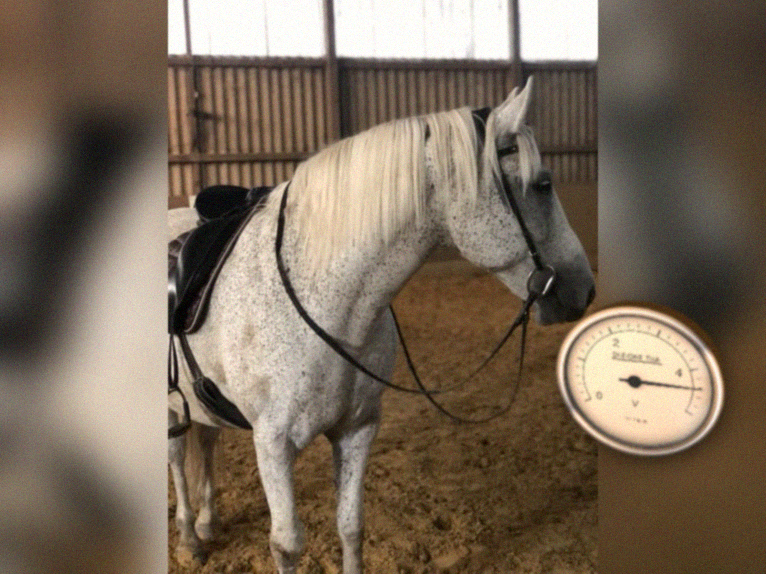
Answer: 4.4 V
